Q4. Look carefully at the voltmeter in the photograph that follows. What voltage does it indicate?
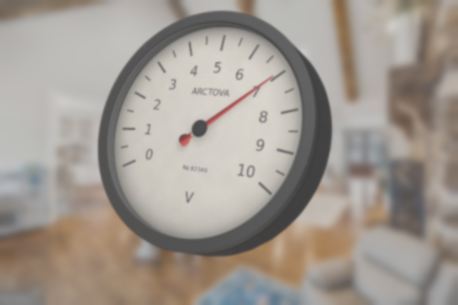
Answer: 7 V
